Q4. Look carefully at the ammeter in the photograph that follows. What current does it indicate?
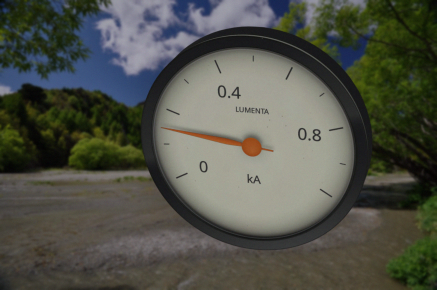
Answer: 0.15 kA
